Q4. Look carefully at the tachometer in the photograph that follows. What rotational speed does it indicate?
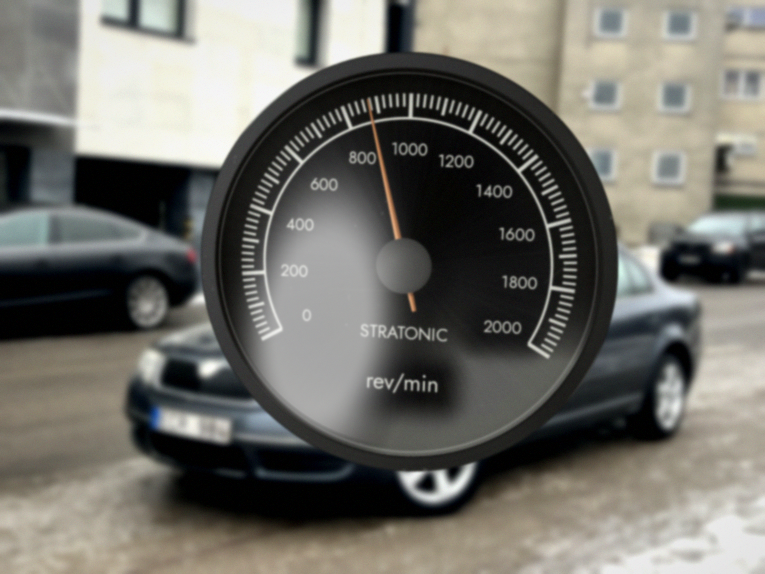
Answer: 880 rpm
